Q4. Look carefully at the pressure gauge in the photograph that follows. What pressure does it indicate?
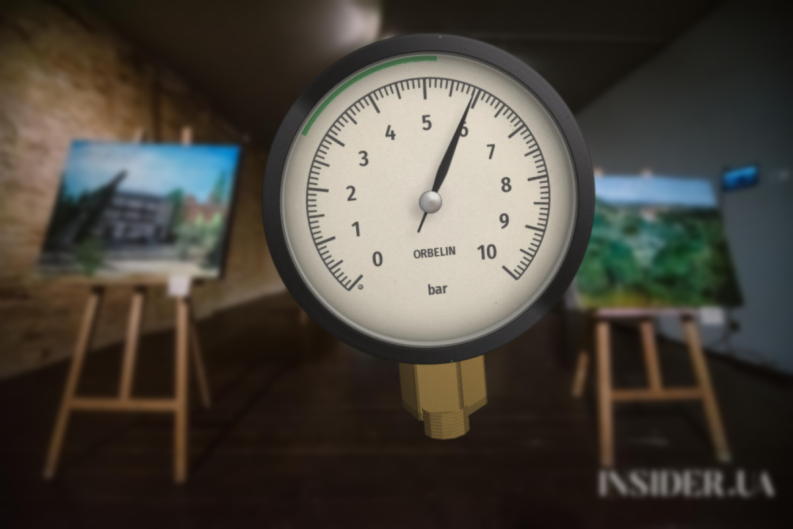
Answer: 5.9 bar
